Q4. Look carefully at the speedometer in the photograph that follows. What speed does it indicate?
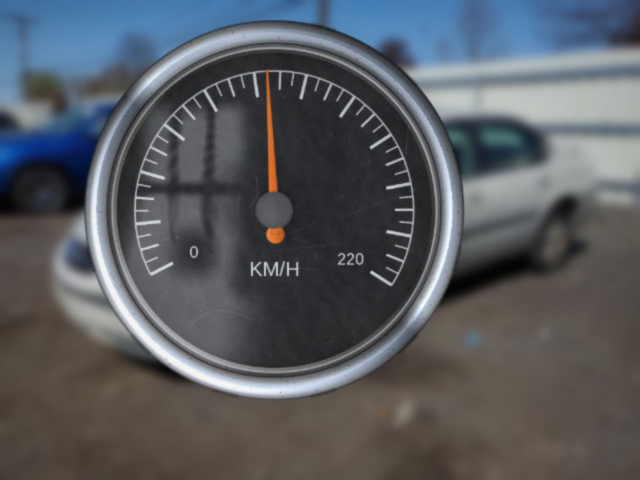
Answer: 105 km/h
